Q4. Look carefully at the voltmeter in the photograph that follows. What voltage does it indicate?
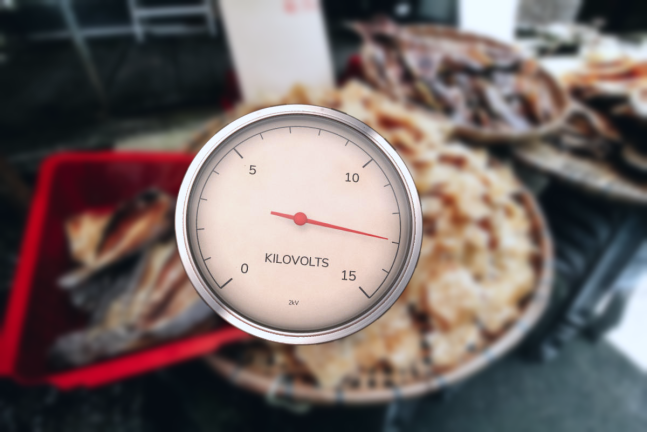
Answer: 13 kV
